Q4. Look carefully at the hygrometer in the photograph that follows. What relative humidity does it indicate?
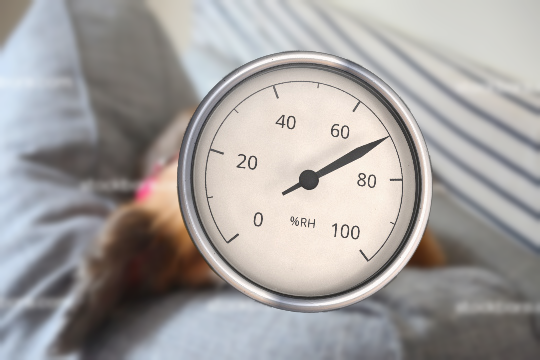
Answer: 70 %
